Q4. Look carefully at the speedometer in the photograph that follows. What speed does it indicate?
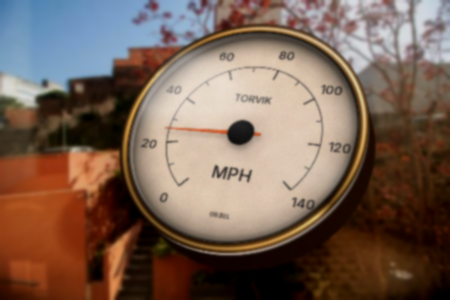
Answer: 25 mph
